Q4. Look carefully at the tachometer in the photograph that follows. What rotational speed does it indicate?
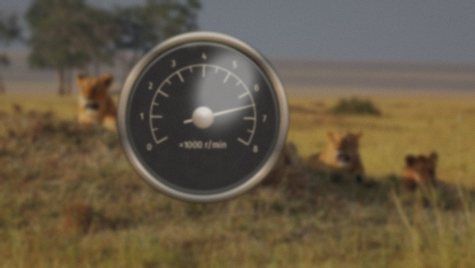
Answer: 6500 rpm
